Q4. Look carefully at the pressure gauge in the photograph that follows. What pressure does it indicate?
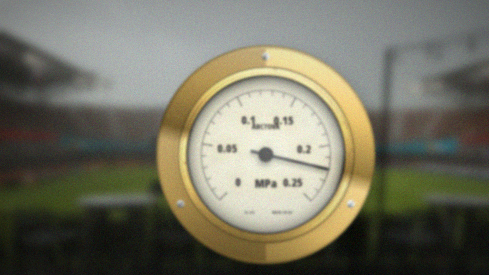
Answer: 0.22 MPa
